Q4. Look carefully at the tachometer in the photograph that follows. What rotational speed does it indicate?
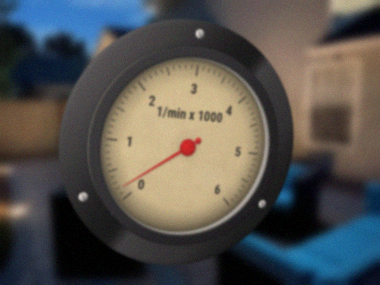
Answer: 200 rpm
